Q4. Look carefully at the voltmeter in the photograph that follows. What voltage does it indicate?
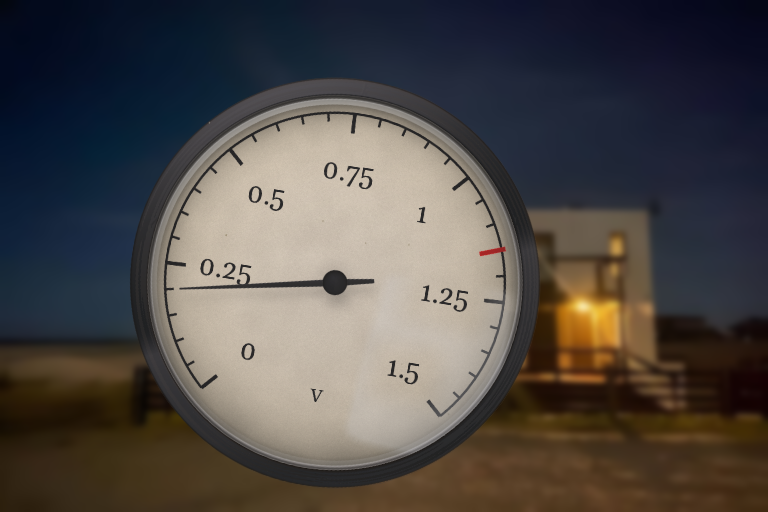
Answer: 0.2 V
